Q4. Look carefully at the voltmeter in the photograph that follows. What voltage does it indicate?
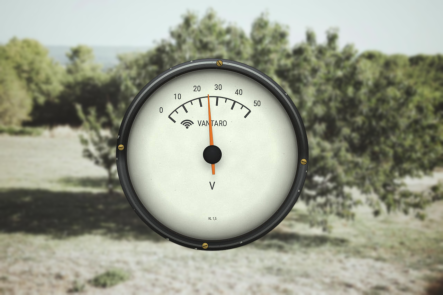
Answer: 25 V
